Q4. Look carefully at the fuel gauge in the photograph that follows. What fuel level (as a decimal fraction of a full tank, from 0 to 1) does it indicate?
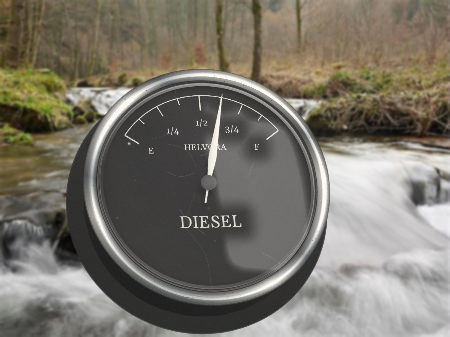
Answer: 0.625
